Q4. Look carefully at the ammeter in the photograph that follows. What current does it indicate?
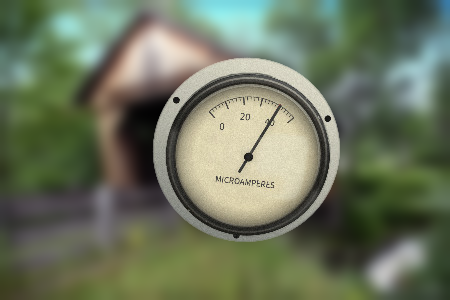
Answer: 40 µA
